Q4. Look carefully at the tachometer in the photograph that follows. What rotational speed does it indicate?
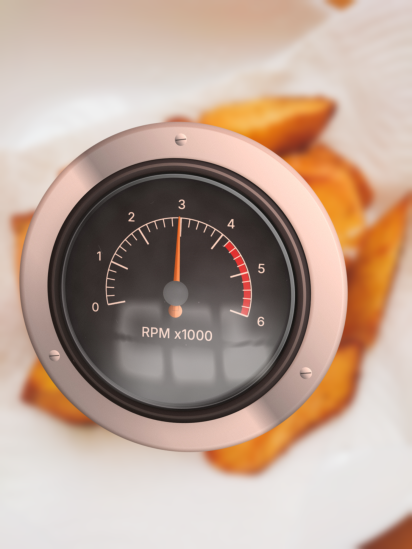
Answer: 3000 rpm
